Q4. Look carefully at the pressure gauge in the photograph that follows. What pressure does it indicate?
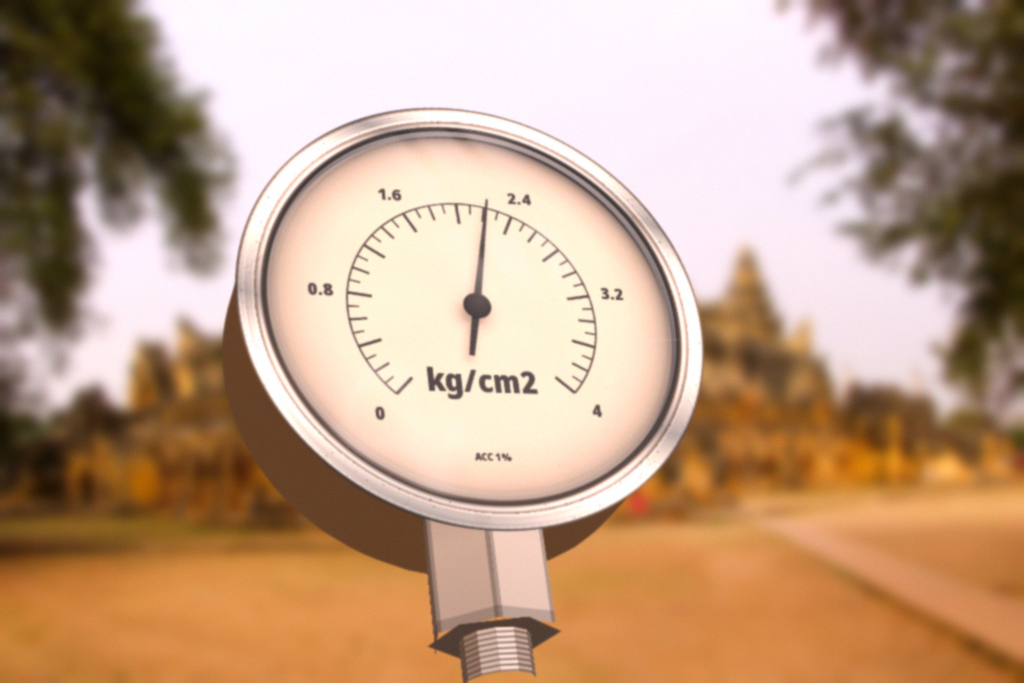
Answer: 2.2 kg/cm²
